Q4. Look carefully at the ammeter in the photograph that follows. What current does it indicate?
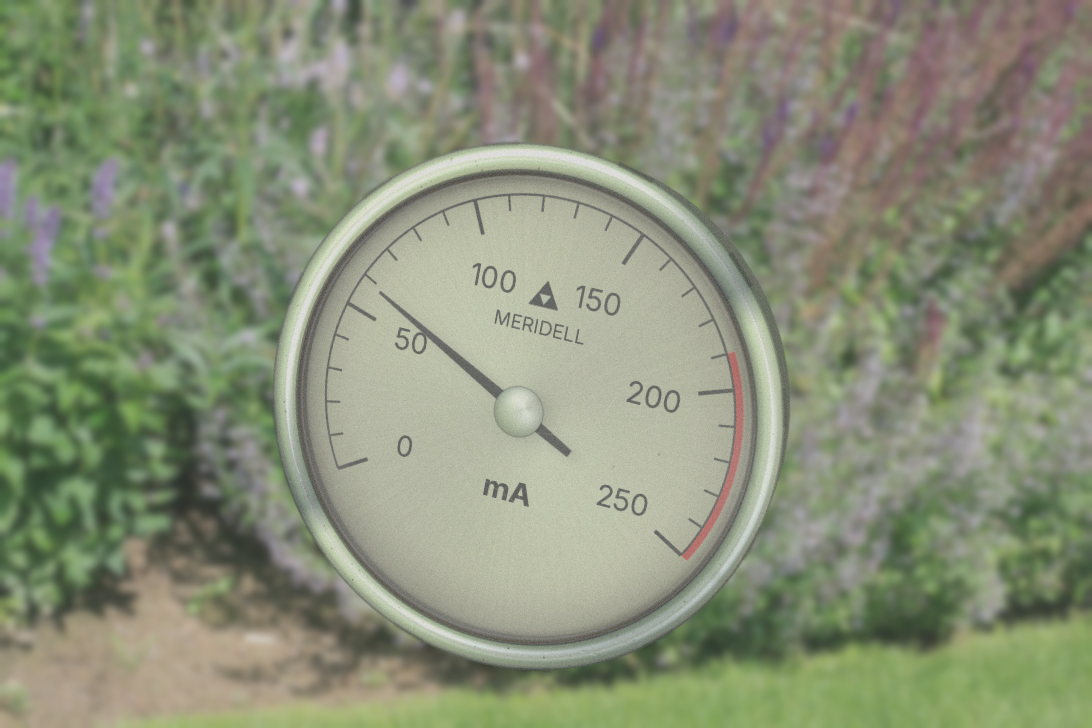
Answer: 60 mA
